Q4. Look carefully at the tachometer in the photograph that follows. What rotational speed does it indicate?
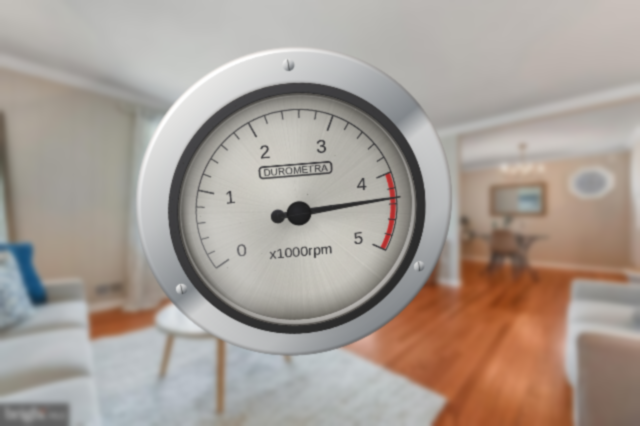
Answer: 4300 rpm
